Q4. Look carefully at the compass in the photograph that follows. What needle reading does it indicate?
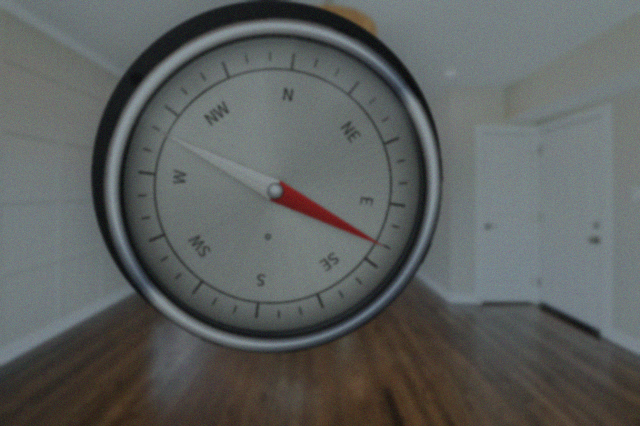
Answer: 110 °
